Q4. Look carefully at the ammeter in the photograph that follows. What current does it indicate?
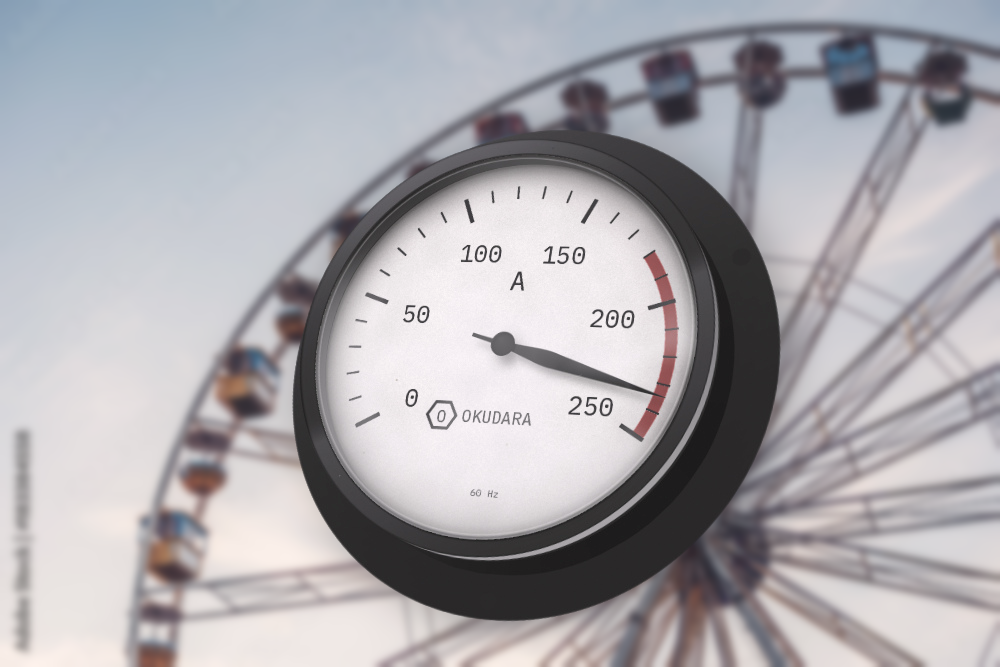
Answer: 235 A
